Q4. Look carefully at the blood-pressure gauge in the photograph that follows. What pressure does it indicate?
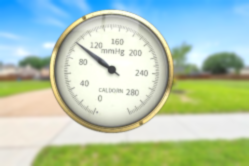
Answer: 100 mmHg
